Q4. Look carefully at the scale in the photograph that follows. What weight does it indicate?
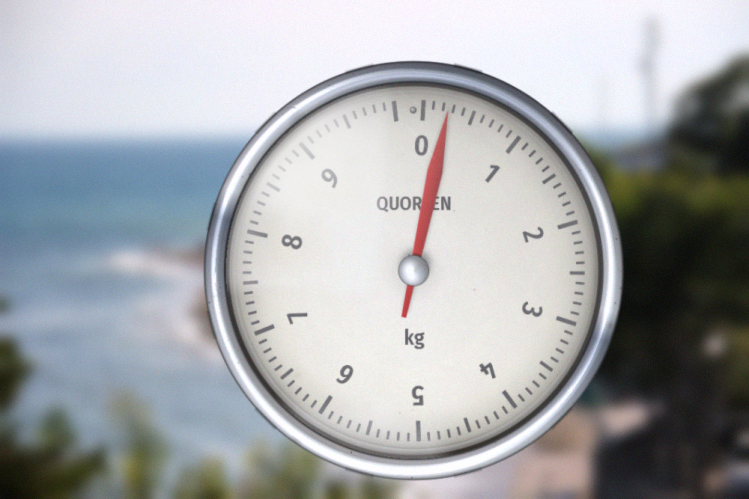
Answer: 0.25 kg
